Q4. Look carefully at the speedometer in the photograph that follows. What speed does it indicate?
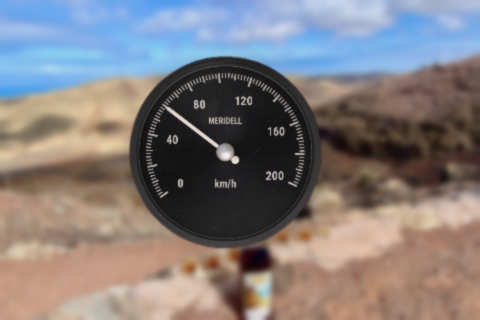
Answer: 60 km/h
